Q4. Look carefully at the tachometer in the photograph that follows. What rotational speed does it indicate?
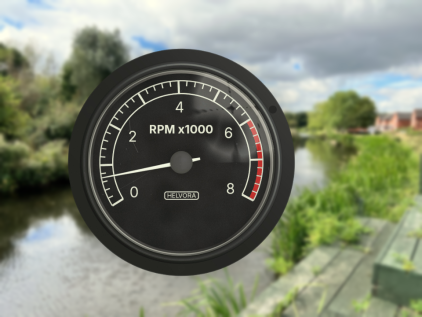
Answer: 700 rpm
